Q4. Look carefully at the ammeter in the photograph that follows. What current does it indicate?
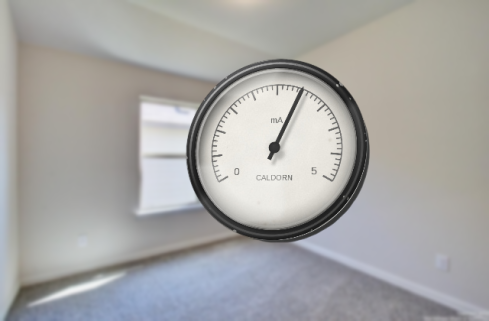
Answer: 3 mA
